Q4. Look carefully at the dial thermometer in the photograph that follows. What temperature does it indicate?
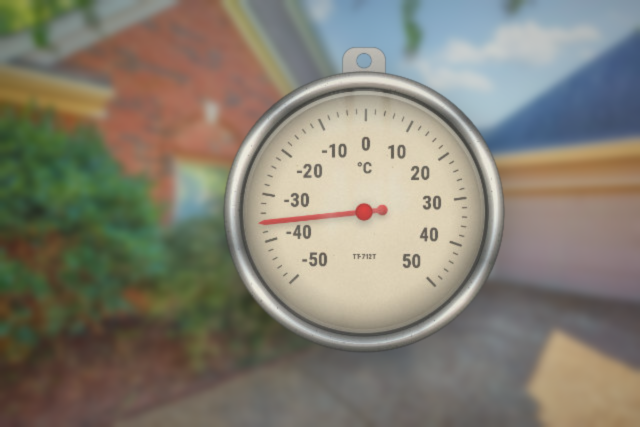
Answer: -36 °C
